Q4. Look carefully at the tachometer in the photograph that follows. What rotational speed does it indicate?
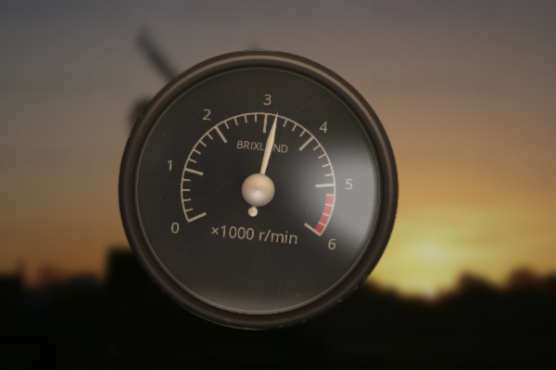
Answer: 3200 rpm
